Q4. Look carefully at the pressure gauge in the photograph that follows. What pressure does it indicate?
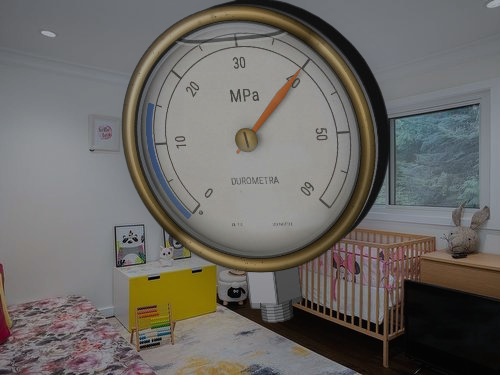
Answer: 40 MPa
